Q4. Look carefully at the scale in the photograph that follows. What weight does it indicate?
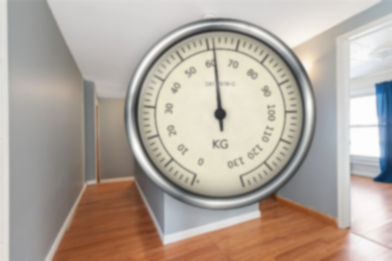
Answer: 62 kg
